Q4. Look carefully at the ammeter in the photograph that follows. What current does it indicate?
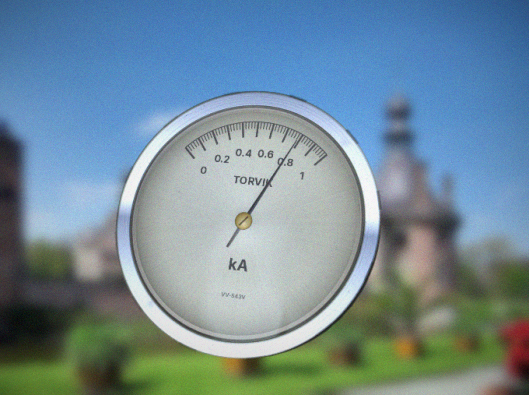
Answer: 0.8 kA
